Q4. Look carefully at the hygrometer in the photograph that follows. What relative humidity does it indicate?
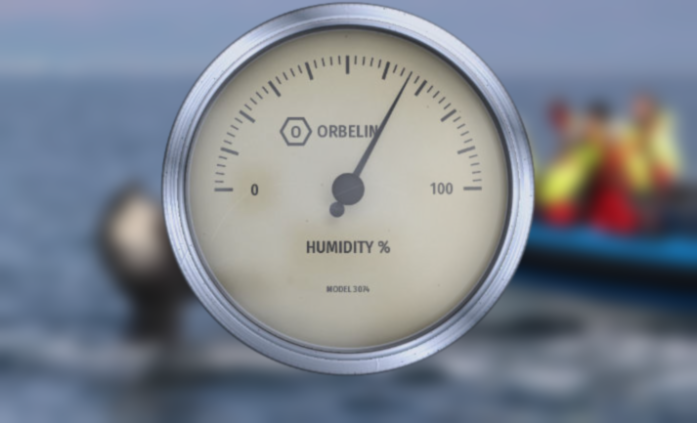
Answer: 66 %
